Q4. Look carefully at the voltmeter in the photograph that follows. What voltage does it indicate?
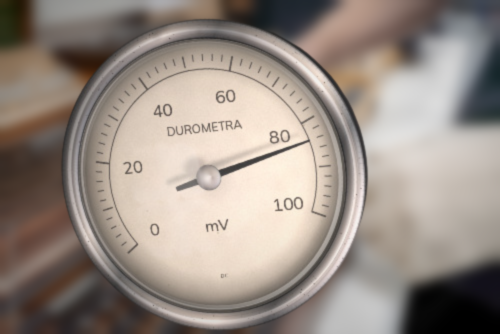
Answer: 84 mV
